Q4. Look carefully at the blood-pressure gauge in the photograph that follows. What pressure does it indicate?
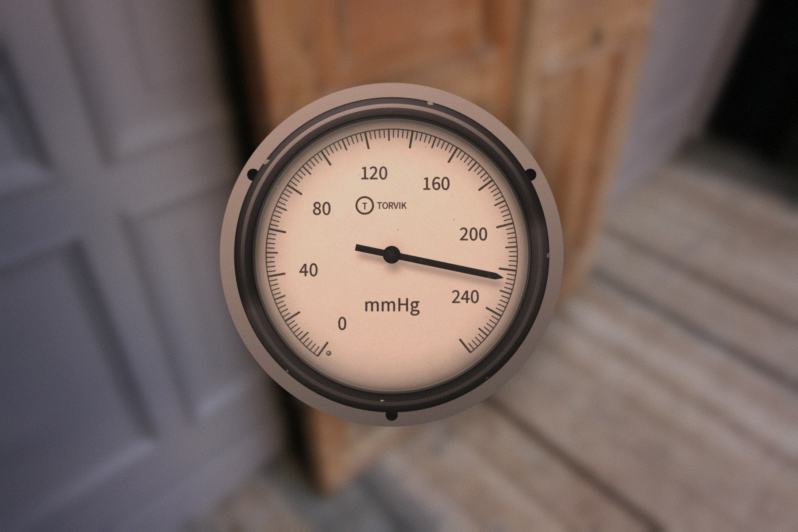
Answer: 224 mmHg
